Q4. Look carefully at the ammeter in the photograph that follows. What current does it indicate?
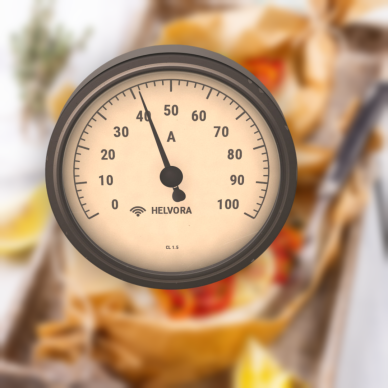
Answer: 42 A
